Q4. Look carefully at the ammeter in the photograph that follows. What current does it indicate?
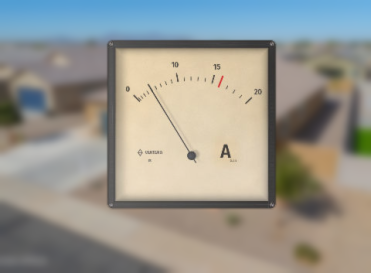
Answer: 5 A
